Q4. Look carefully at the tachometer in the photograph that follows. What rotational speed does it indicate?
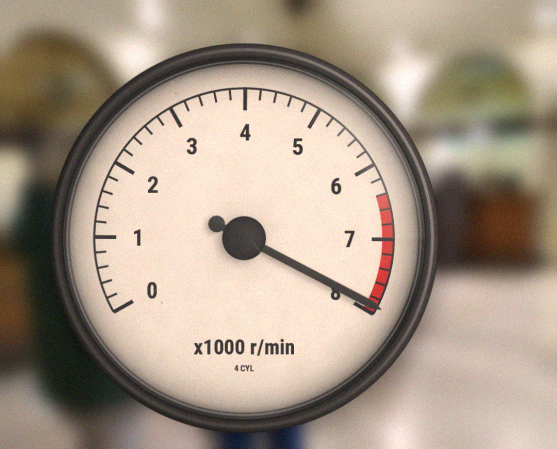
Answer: 7900 rpm
